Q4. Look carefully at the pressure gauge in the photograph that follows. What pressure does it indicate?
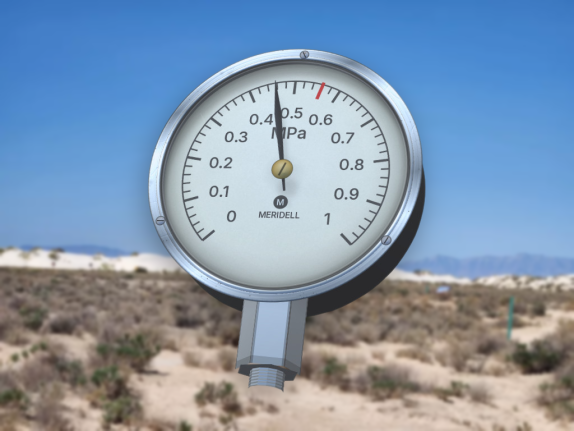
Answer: 0.46 MPa
